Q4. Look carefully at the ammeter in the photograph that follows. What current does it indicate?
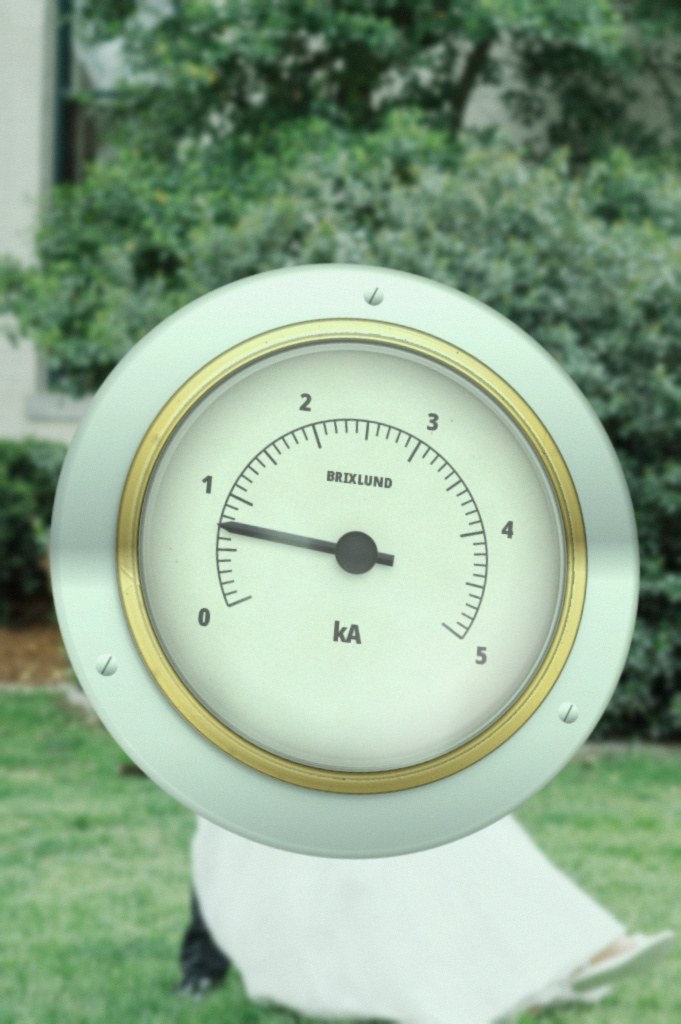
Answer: 0.7 kA
